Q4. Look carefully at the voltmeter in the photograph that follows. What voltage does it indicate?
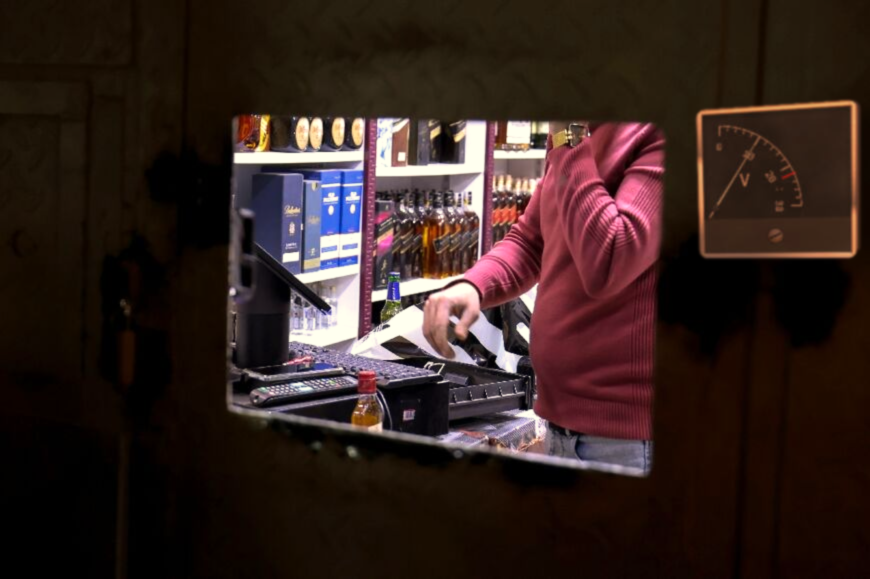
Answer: 10 V
